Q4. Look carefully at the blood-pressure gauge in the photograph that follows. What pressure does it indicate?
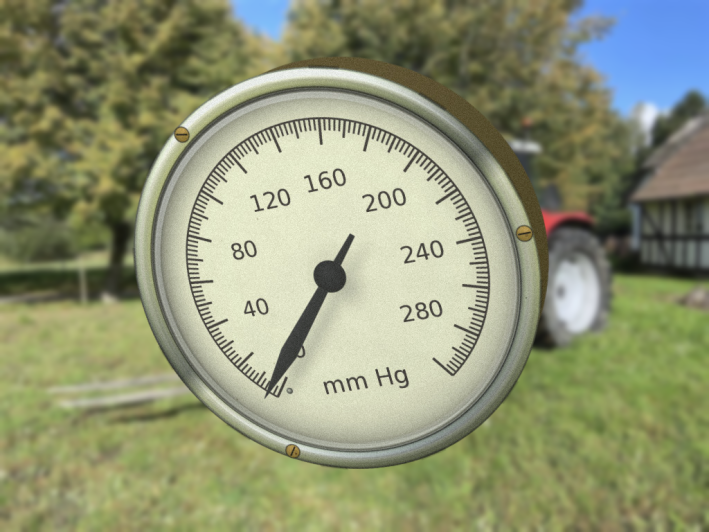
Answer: 4 mmHg
